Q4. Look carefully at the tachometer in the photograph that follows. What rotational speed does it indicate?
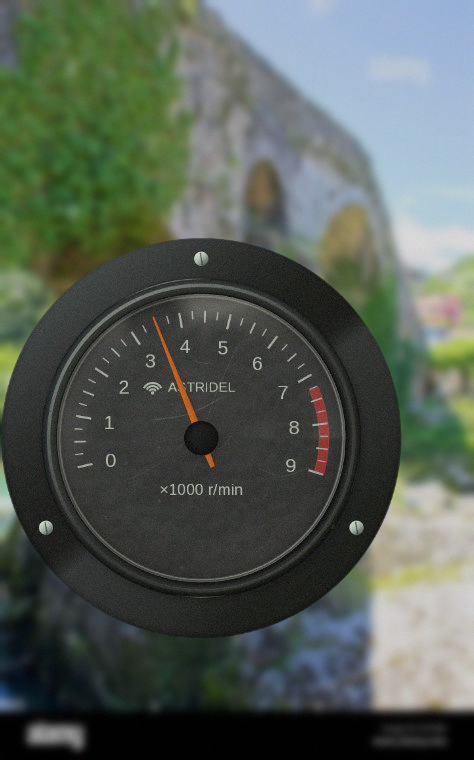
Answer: 3500 rpm
